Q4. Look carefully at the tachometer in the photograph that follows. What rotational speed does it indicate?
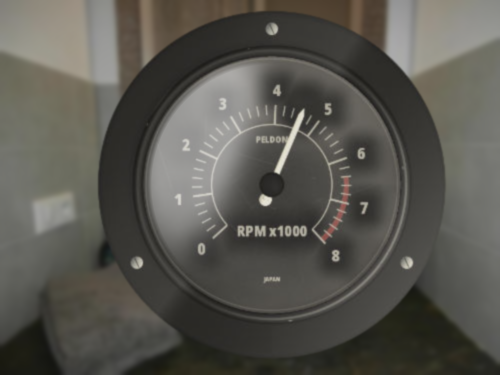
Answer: 4600 rpm
